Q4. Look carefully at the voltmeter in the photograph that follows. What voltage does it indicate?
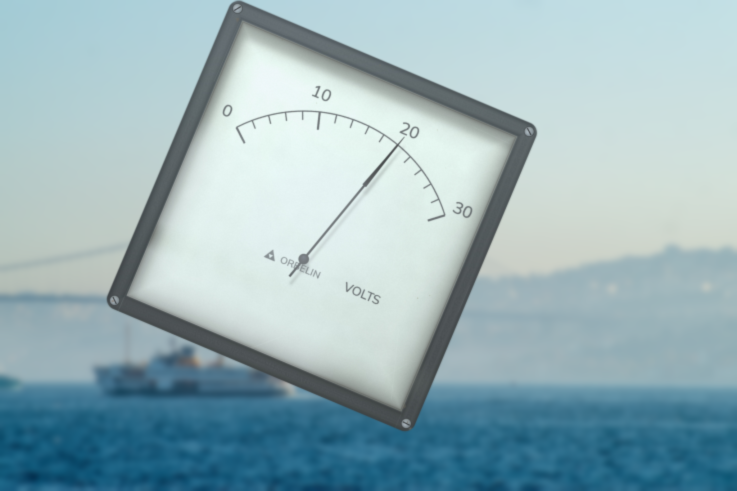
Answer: 20 V
